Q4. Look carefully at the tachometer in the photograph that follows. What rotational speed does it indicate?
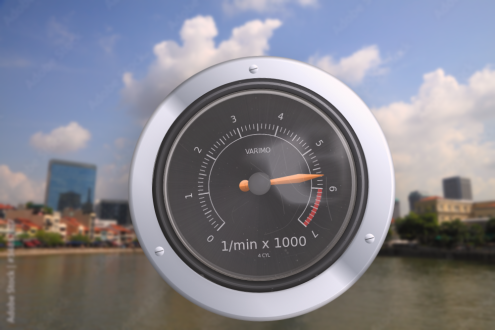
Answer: 5700 rpm
